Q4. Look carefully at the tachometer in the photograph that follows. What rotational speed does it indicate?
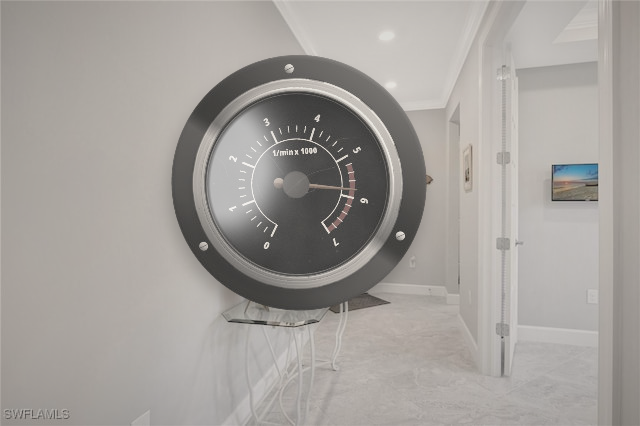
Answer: 5800 rpm
